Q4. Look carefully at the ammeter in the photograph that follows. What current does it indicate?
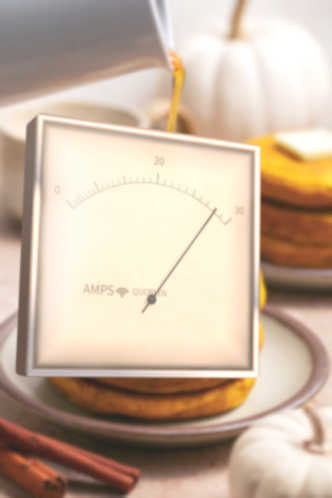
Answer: 28 A
